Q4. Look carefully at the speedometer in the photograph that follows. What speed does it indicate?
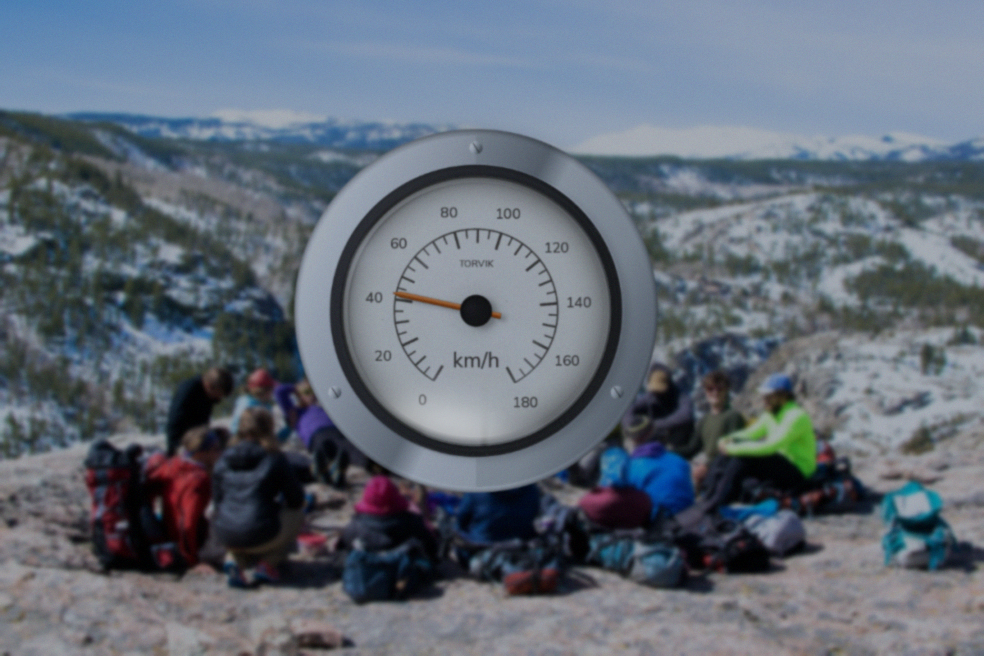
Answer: 42.5 km/h
